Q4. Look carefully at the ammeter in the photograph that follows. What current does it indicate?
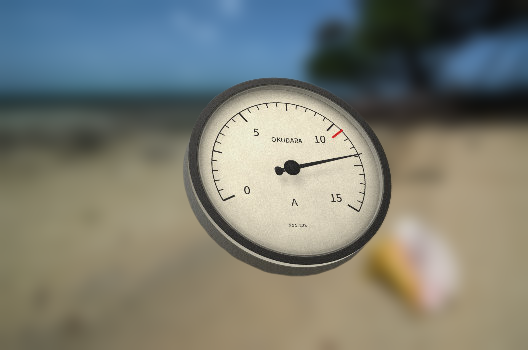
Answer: 12 A
